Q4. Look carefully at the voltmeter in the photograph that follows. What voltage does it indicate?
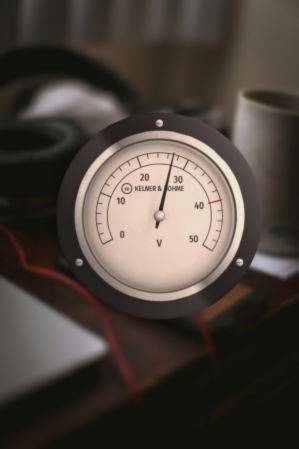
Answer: 27 V
